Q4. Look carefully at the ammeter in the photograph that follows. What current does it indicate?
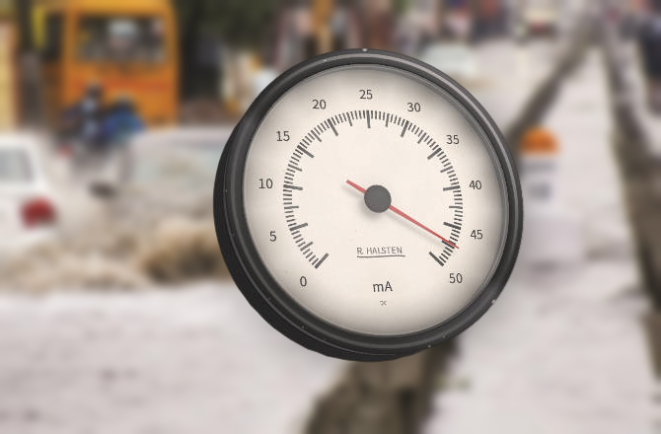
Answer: 47.5 mA
